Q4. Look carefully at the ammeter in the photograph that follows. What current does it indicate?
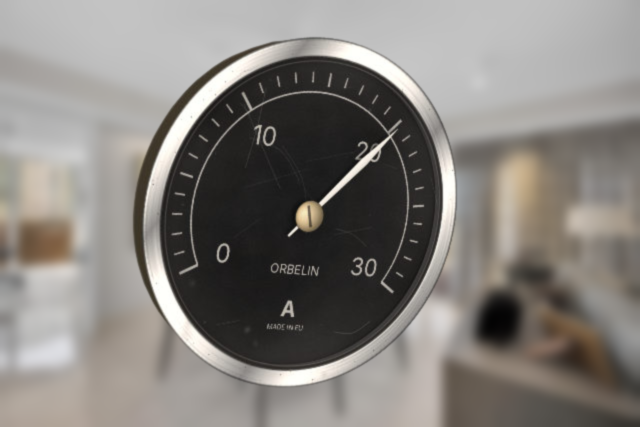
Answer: 20 A
